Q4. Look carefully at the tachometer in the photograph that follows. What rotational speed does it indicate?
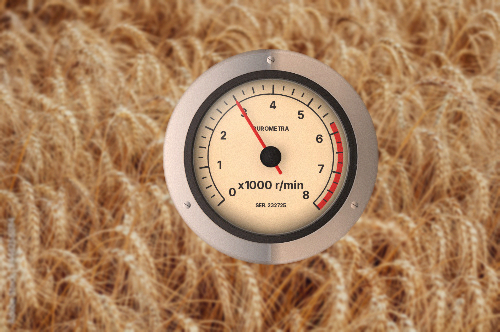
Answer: 3000 rpm
